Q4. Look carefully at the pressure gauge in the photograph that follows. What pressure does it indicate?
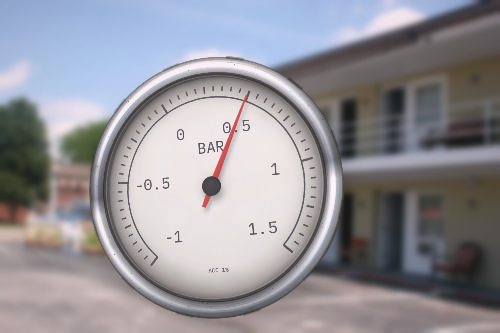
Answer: 0.5 bar
